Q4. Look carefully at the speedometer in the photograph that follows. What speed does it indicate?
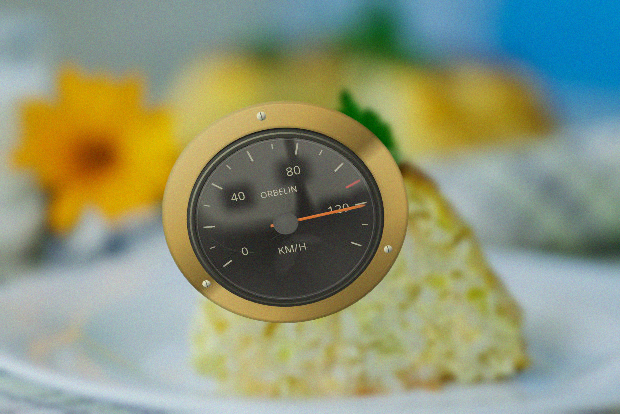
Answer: 120 km/h
